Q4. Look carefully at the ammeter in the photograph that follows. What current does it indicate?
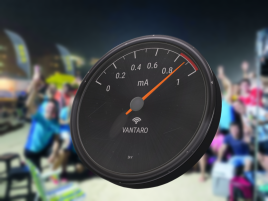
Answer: 0.9 mA
